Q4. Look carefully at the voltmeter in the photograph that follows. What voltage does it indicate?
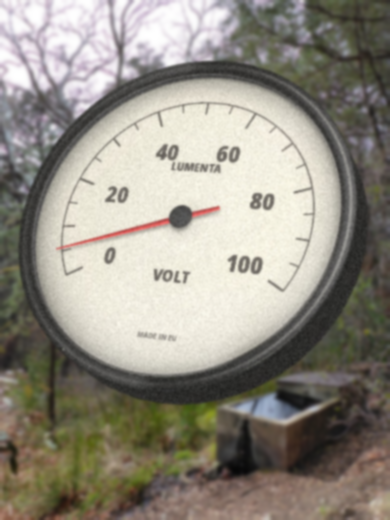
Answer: 5 V
